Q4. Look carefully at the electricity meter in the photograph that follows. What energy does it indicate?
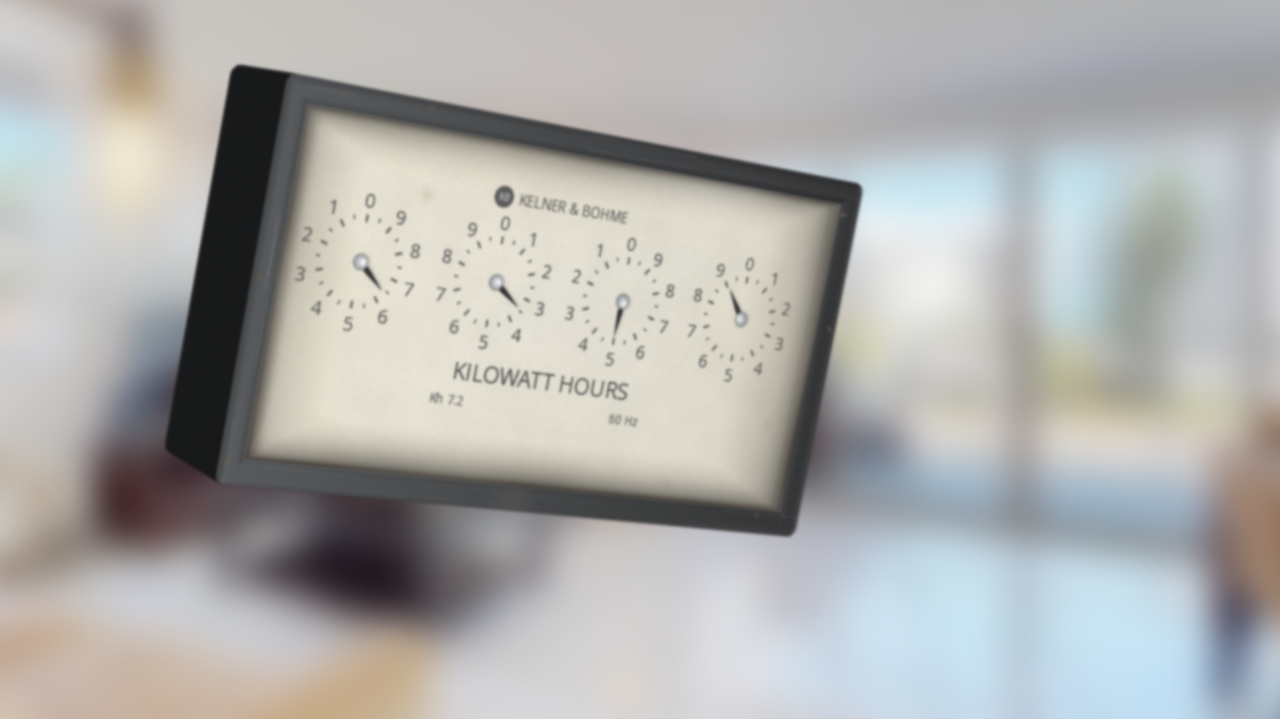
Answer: 6349 kWh
